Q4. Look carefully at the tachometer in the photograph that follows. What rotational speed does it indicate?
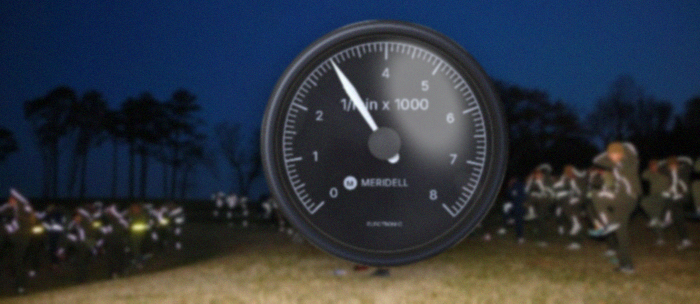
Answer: 3000 rpm
